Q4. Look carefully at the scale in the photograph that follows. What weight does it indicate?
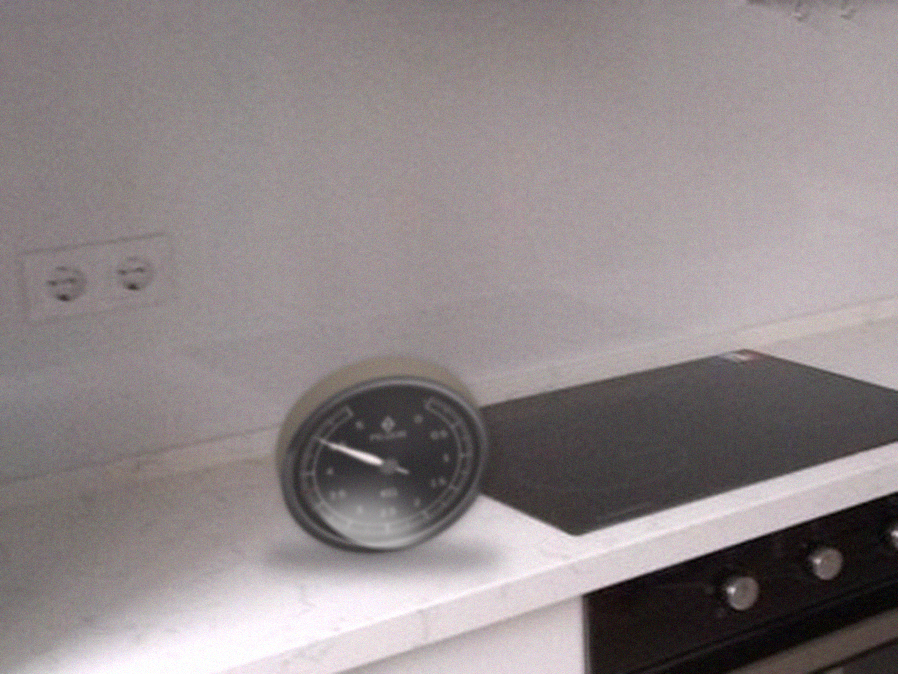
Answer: 4.5 kg
